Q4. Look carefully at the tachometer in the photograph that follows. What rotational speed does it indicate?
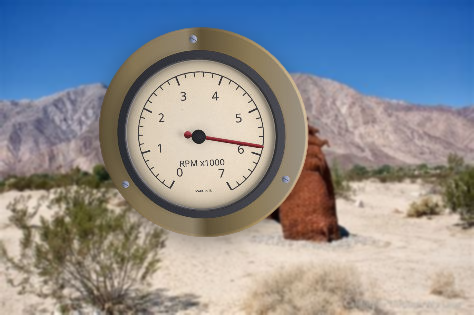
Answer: 5800 rpm
